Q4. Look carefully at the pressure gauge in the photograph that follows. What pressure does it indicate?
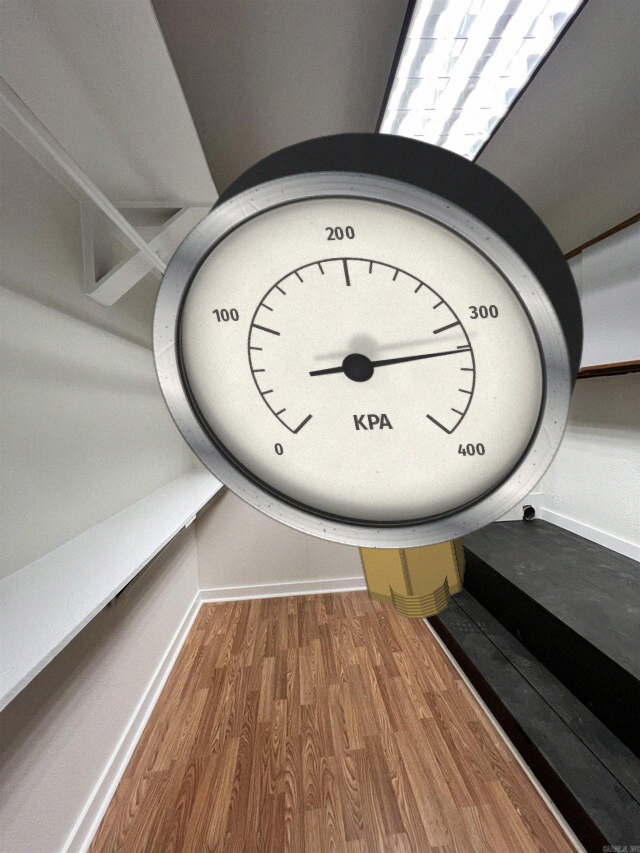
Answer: 320 kPa
